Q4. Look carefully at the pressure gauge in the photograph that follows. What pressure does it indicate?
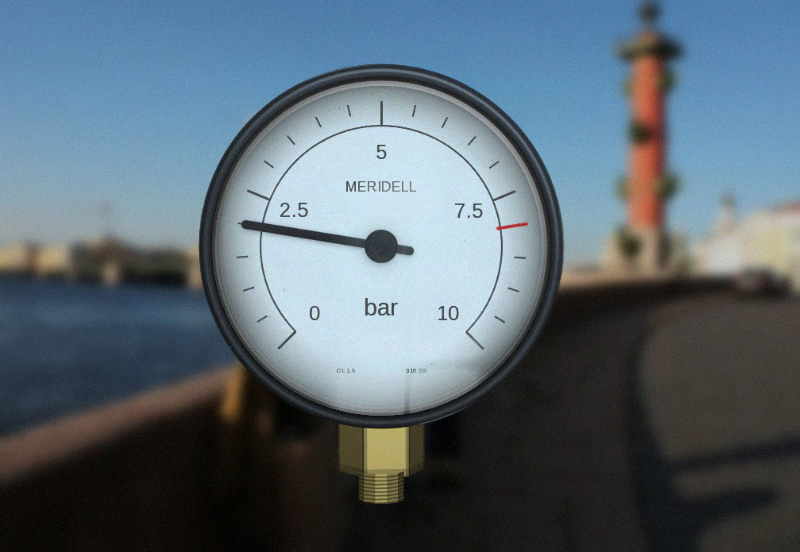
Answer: 2 bar
